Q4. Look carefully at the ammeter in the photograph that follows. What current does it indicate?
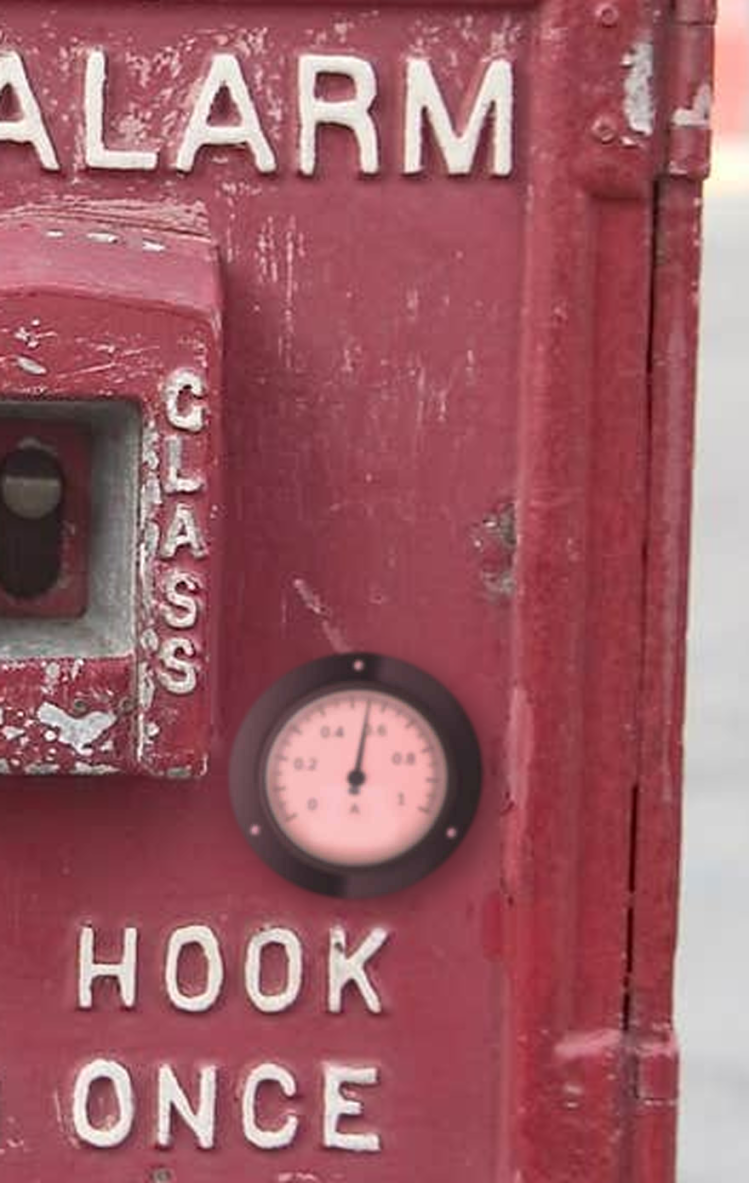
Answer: 0.55 A
